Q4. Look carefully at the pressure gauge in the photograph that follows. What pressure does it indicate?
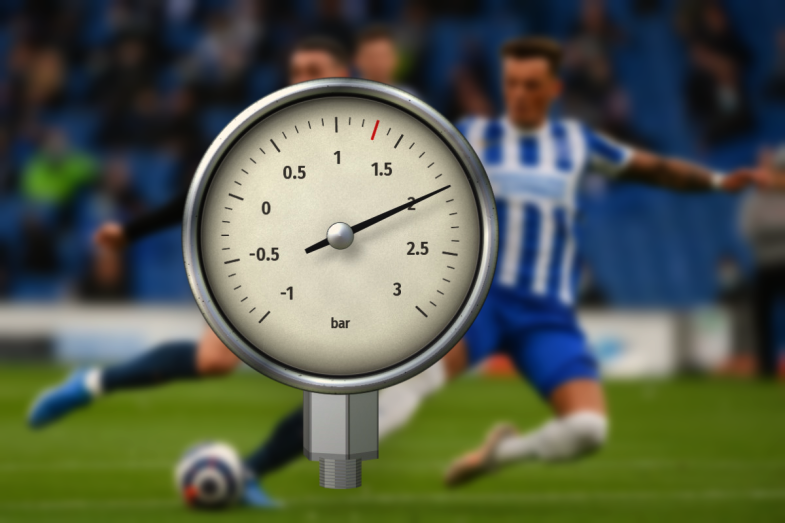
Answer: 2 bar
